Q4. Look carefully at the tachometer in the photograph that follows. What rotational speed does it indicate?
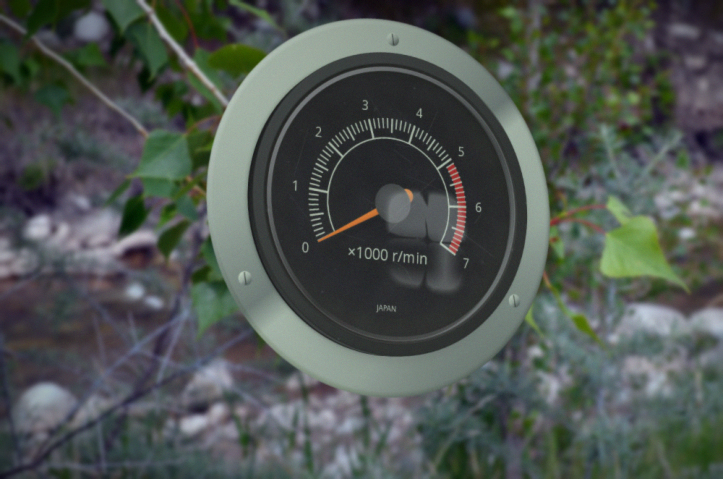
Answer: 0 rpm
